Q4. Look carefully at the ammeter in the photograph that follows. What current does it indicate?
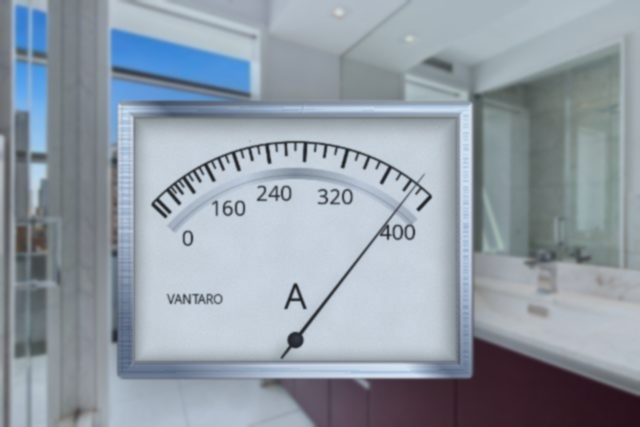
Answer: 385 A
